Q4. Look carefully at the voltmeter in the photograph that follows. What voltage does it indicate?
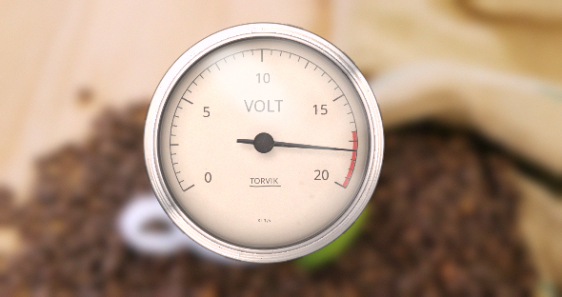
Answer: 18 V
